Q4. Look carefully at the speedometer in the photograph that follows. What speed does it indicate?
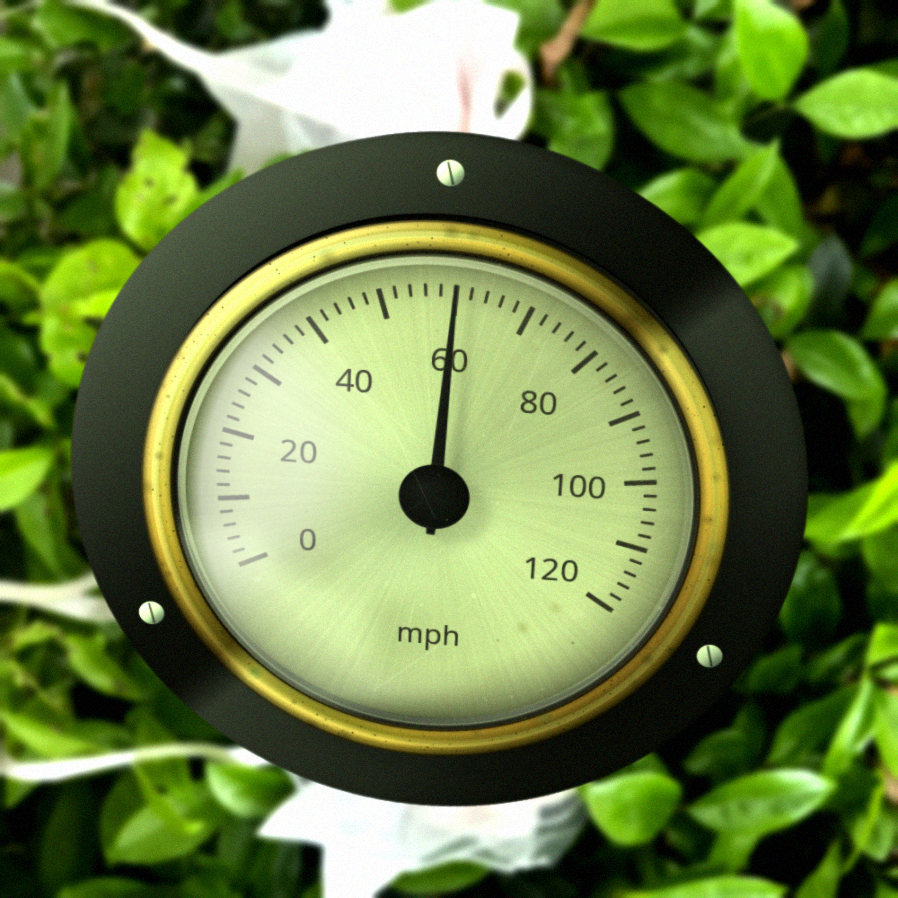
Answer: 60 mph
